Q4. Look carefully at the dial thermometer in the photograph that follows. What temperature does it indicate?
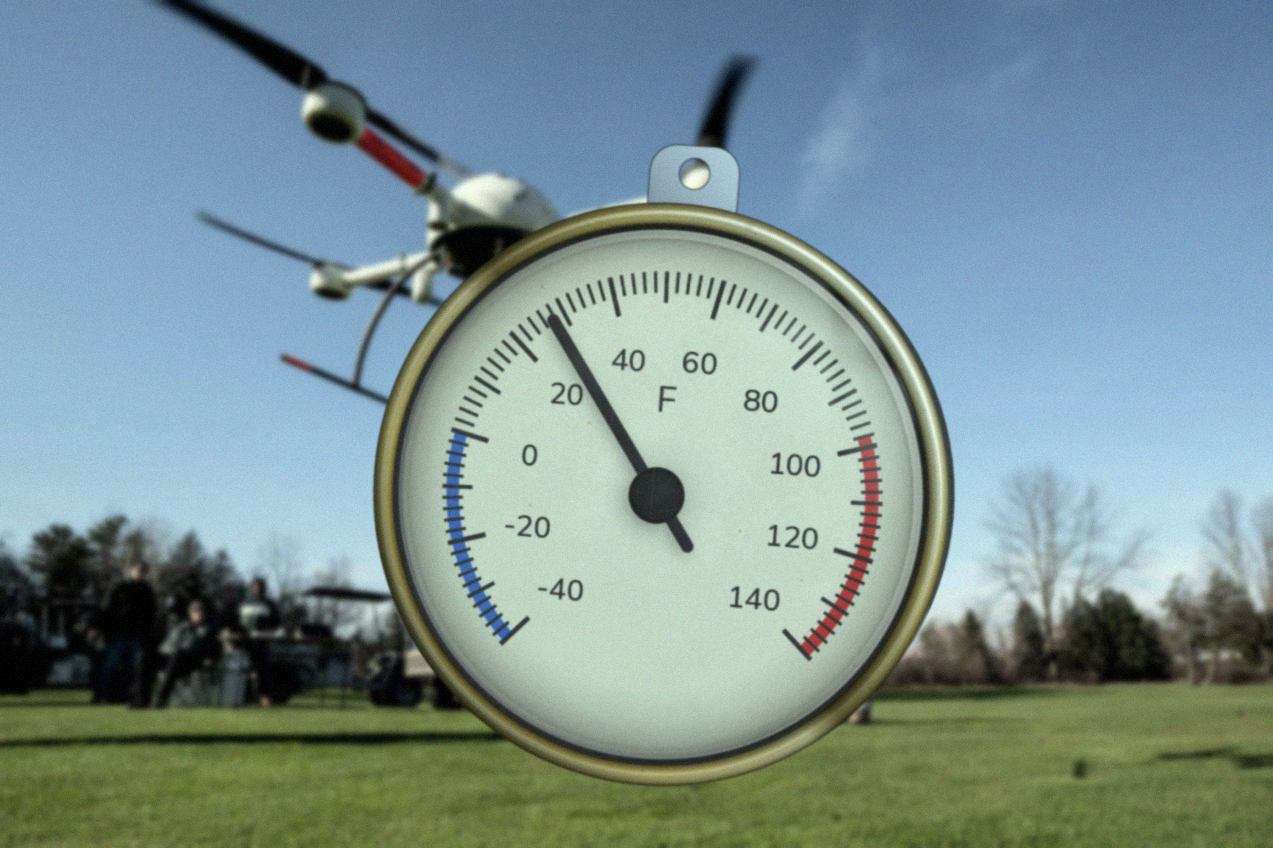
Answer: 28 °F
